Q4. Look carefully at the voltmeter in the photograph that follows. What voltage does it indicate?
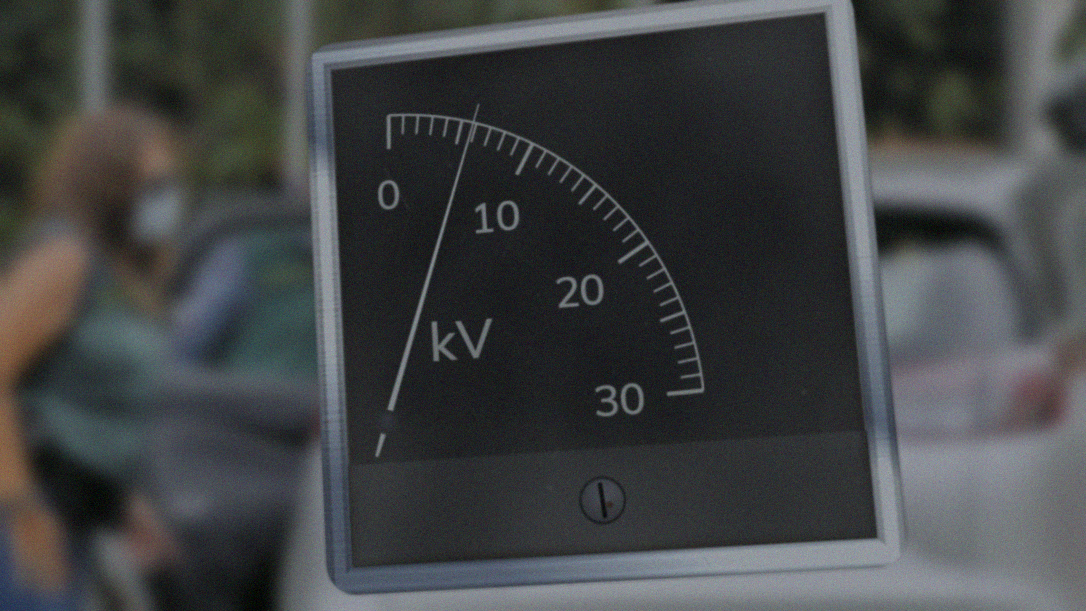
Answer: 6 kV
